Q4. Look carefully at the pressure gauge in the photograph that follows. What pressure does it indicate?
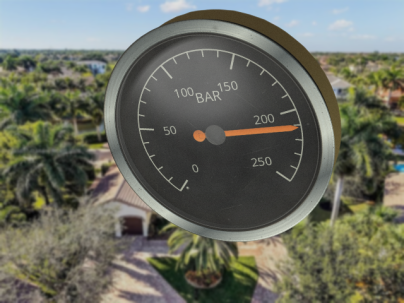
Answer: 210 bar
